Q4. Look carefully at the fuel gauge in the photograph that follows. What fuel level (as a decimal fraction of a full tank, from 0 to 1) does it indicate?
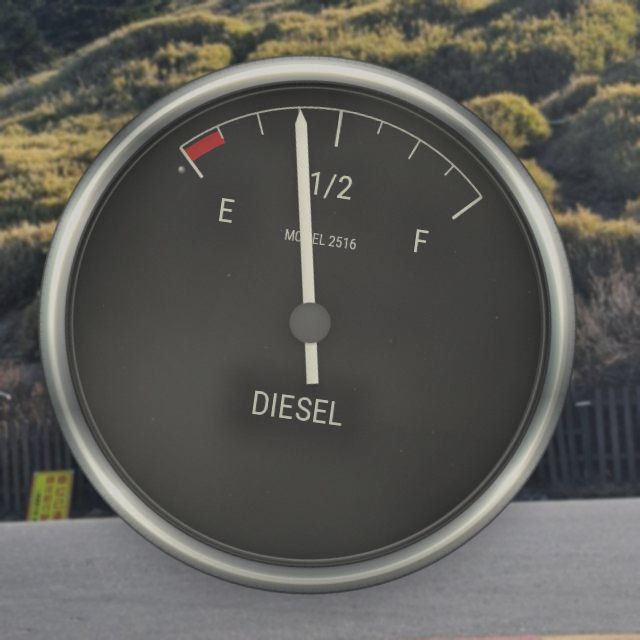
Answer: 0.375
